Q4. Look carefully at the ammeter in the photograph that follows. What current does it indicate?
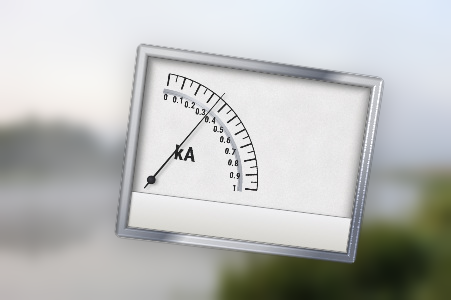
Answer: 0.35 kA
